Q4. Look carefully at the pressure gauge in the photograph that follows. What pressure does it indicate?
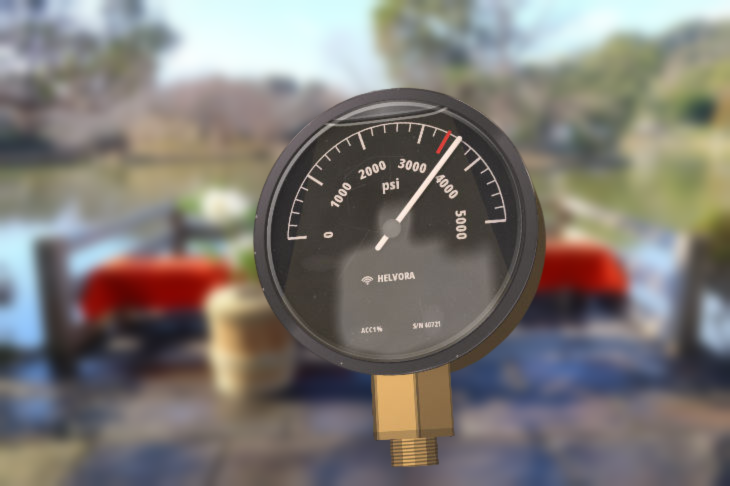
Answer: 3600 psi
